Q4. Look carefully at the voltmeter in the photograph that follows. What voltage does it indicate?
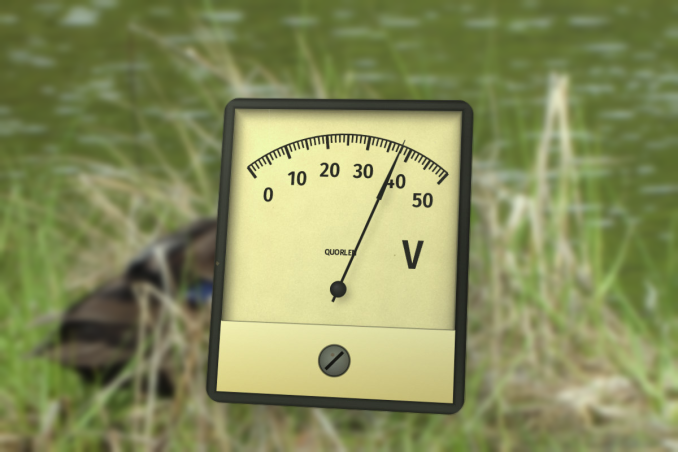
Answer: 38 V
